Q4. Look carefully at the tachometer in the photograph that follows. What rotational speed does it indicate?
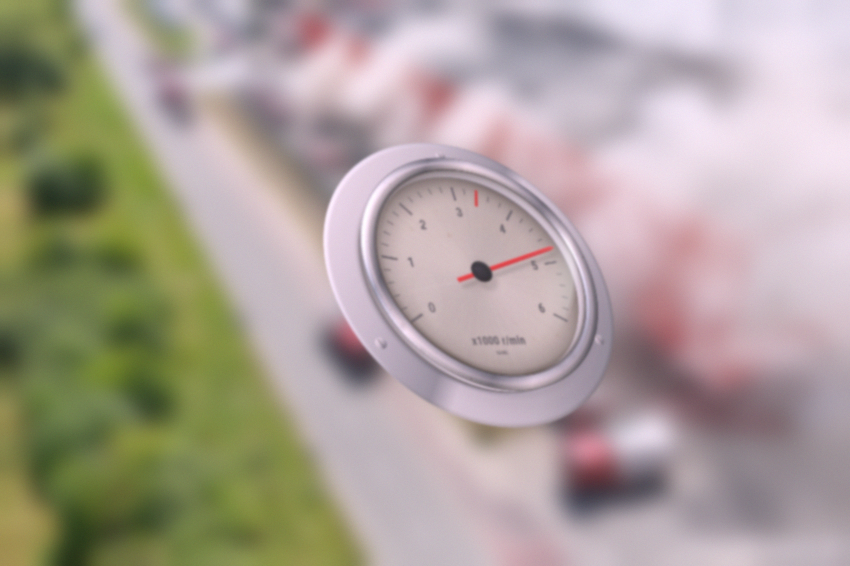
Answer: 4800 rpm
